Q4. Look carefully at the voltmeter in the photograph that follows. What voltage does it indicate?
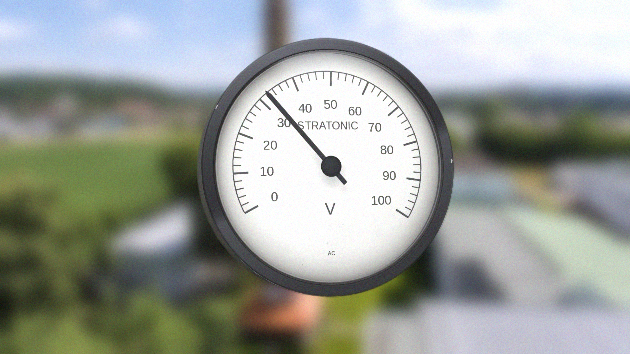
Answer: 32 V
